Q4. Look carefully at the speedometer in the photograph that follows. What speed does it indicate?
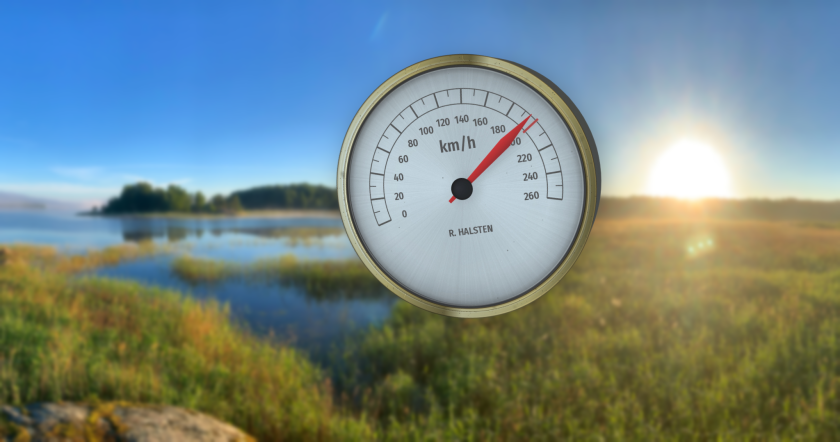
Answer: 195 km/h
